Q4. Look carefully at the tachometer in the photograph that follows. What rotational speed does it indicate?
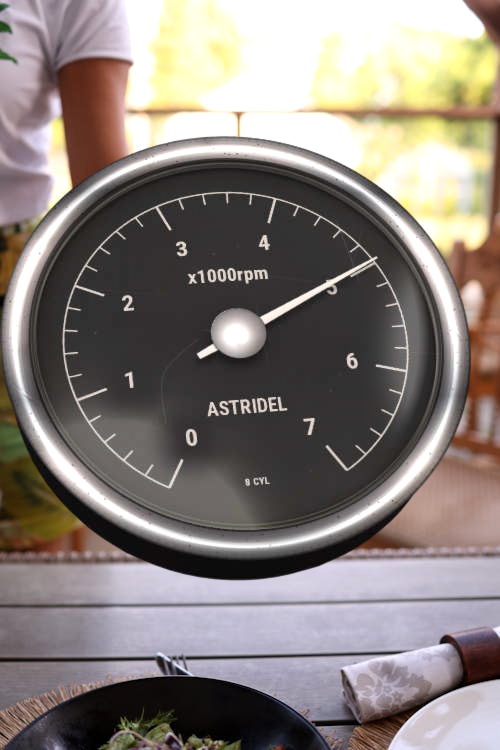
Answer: 5000 rpm
